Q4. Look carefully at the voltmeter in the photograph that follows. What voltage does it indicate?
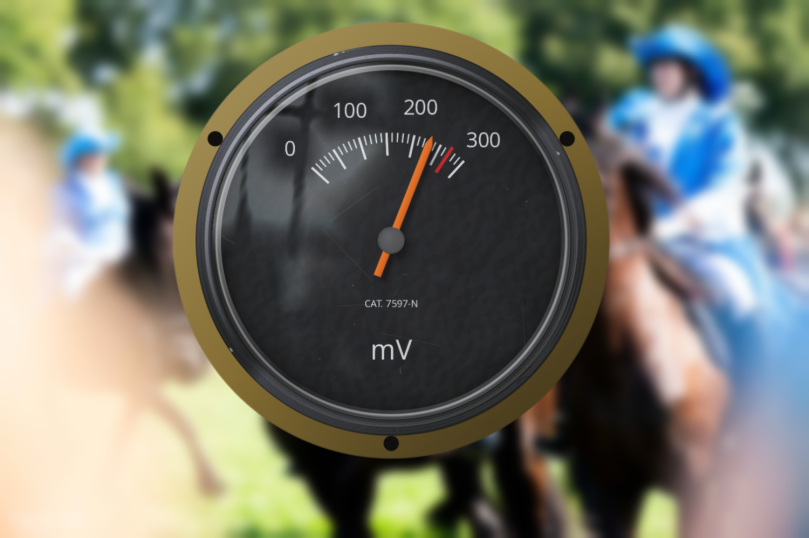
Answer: 230 mV
